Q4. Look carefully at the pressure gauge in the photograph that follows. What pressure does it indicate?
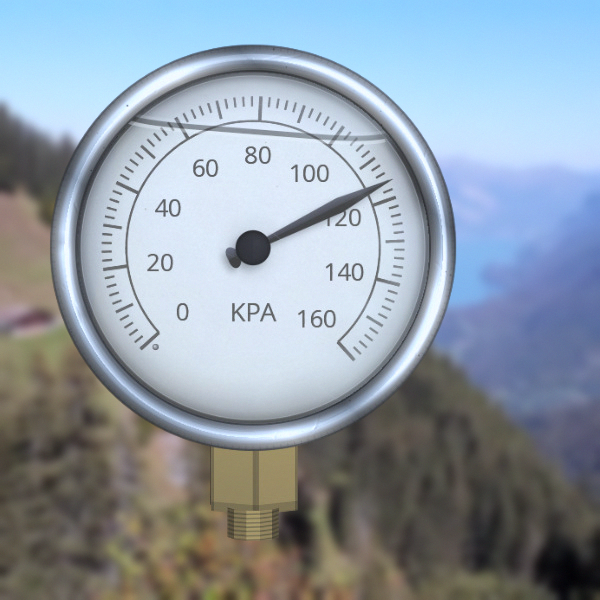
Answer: 116 kPa
